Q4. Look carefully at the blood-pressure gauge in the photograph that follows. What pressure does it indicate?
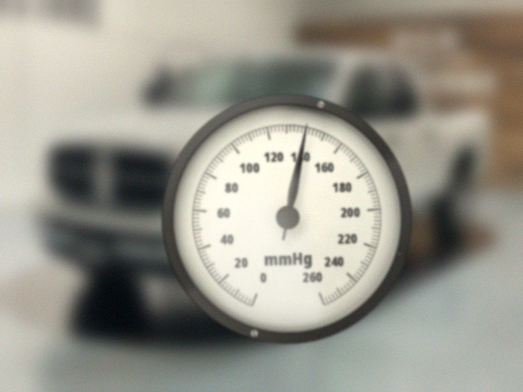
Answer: 140 mmHg
